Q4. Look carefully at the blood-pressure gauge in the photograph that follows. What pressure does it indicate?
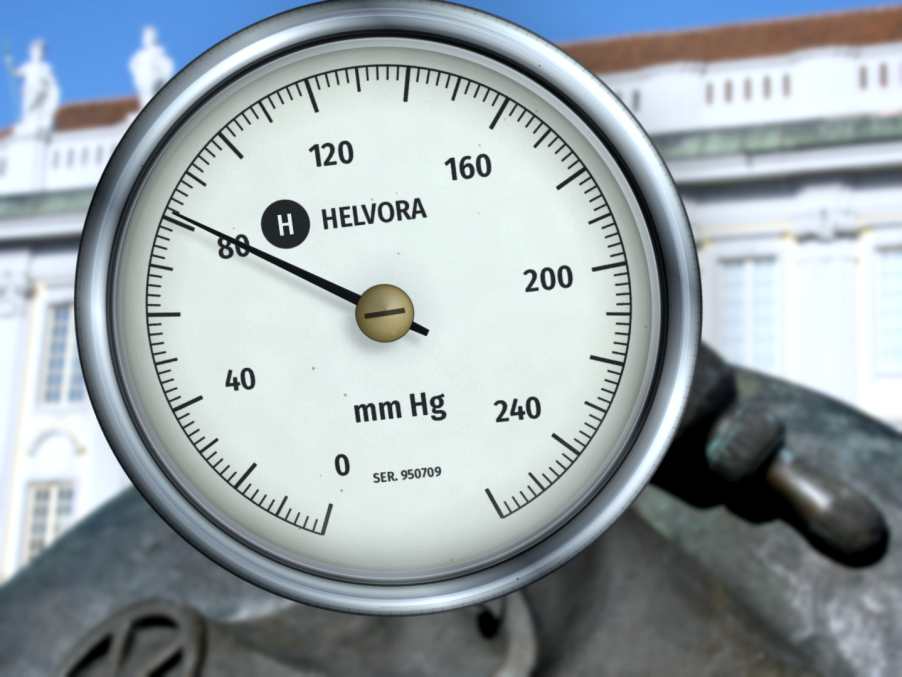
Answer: 82 mmHg
